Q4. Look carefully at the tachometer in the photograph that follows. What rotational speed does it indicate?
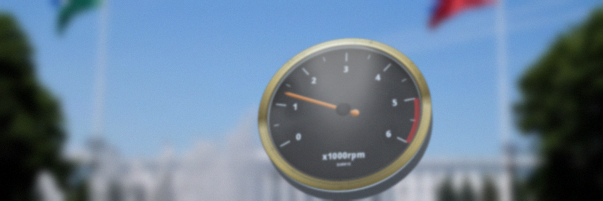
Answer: 1250 rpm
